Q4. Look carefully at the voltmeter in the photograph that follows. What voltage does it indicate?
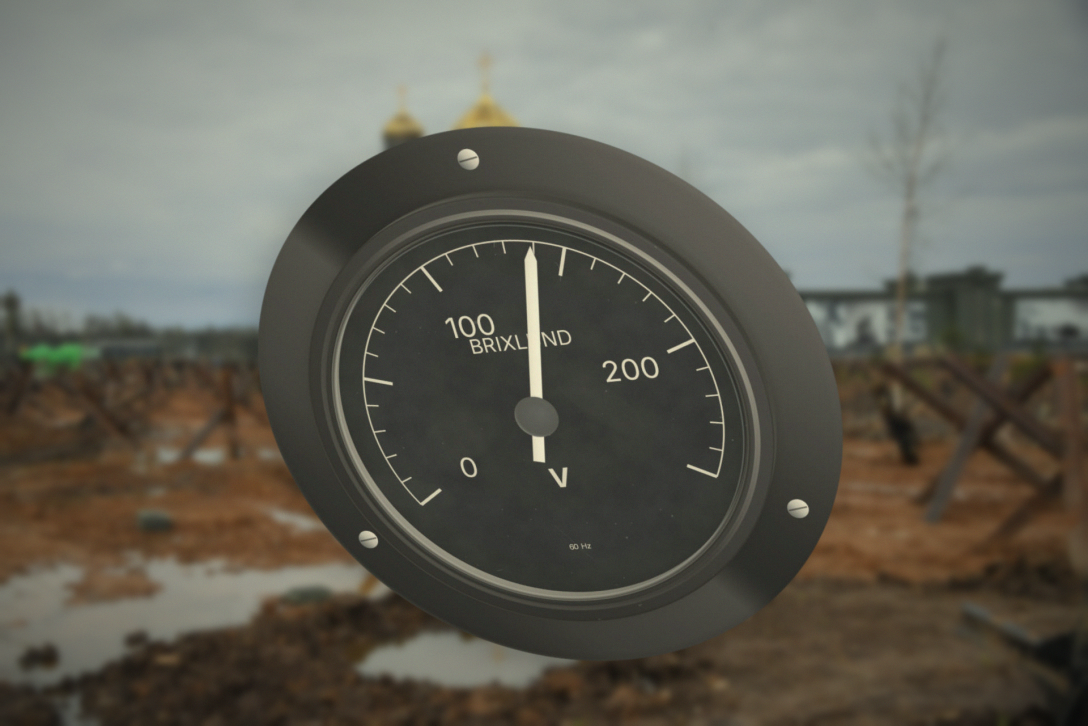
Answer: 140 V
